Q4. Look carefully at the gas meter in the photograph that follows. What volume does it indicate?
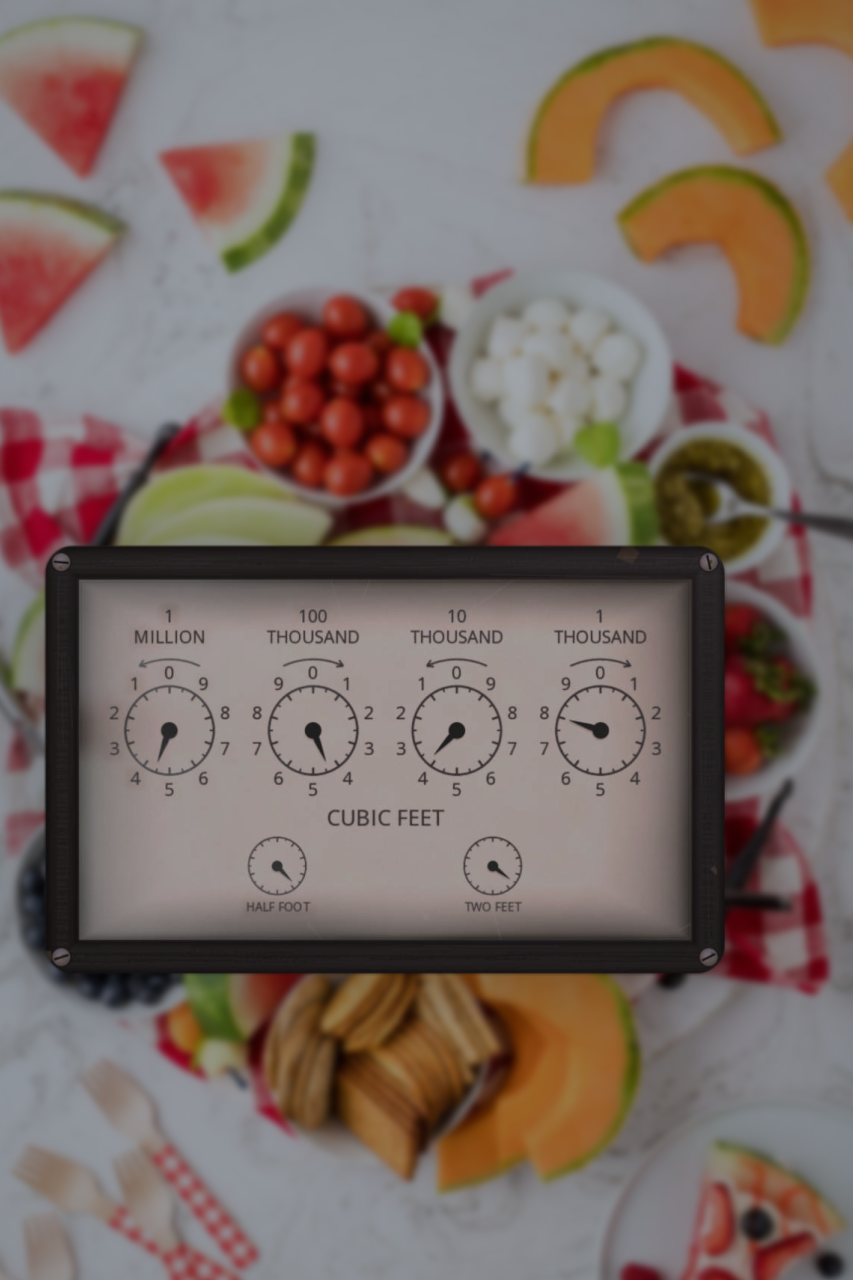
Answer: 443800 ft³
